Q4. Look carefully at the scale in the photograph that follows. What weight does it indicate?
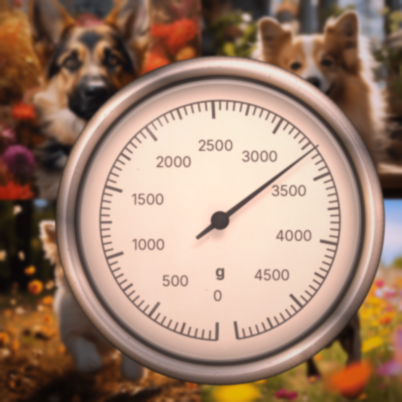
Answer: 3300 g
